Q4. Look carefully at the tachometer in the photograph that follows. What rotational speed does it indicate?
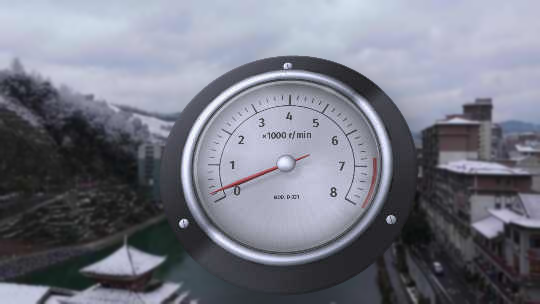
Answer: 200 rpm
